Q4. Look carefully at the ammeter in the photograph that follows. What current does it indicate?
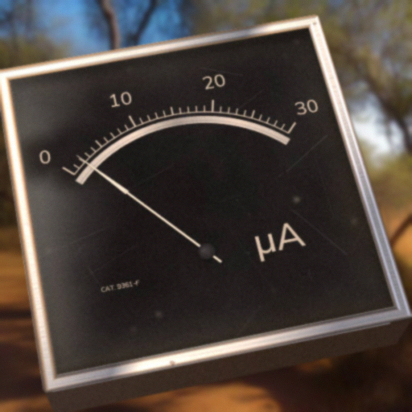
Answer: 2 µA
